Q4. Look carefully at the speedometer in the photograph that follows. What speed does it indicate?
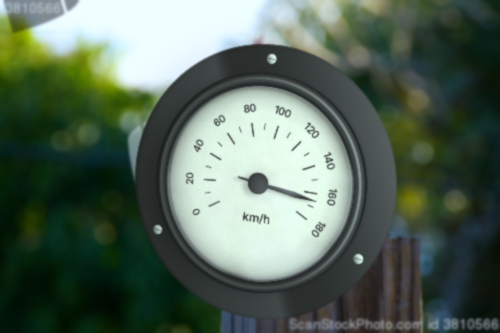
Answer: 165 km/h
